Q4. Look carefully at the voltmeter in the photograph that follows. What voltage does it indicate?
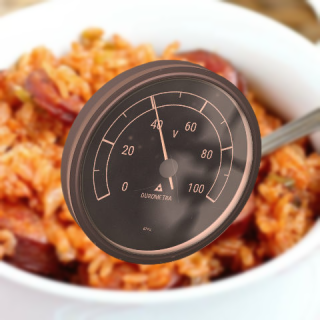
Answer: 40 V
